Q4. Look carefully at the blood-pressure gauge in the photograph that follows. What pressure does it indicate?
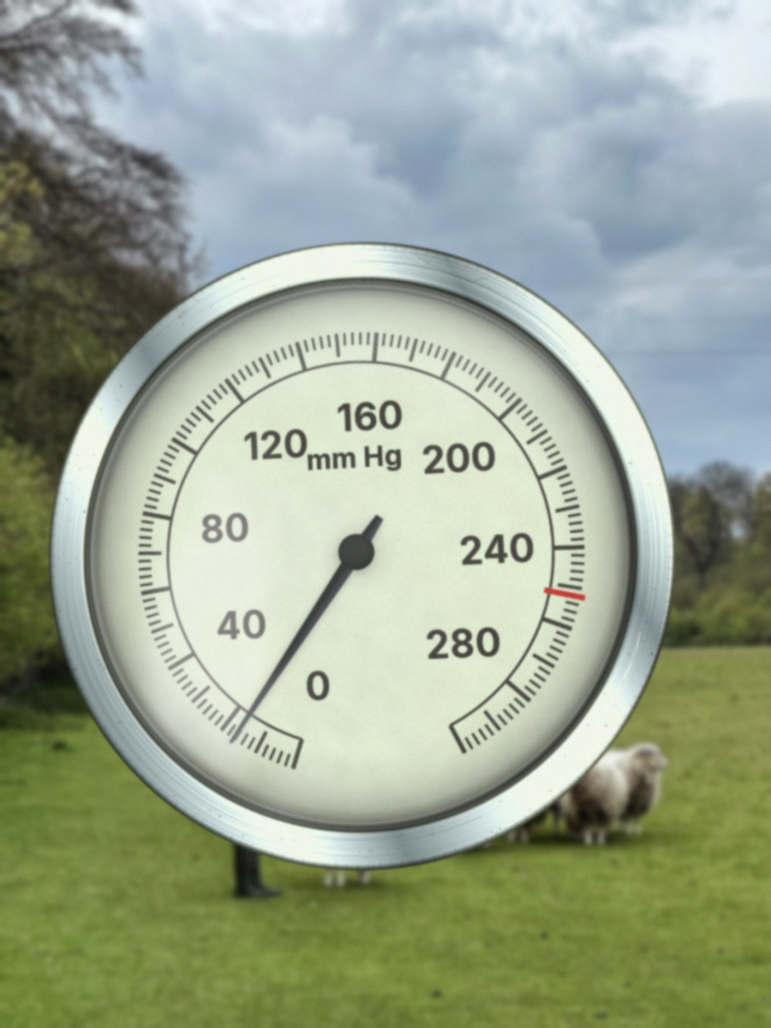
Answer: 16 mmHg
